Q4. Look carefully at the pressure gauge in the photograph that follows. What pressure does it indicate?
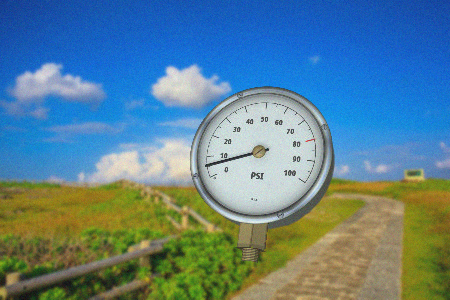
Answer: 5 psi
